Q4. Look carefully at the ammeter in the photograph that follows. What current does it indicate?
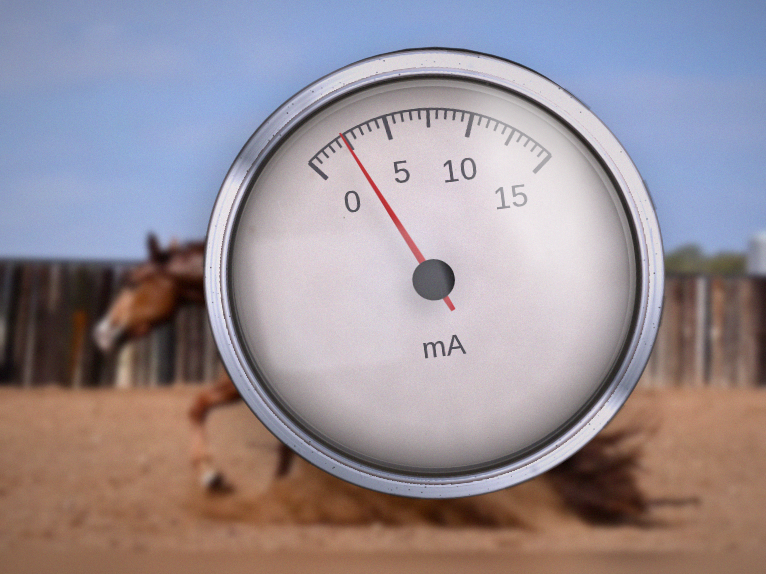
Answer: 2.5 mA
